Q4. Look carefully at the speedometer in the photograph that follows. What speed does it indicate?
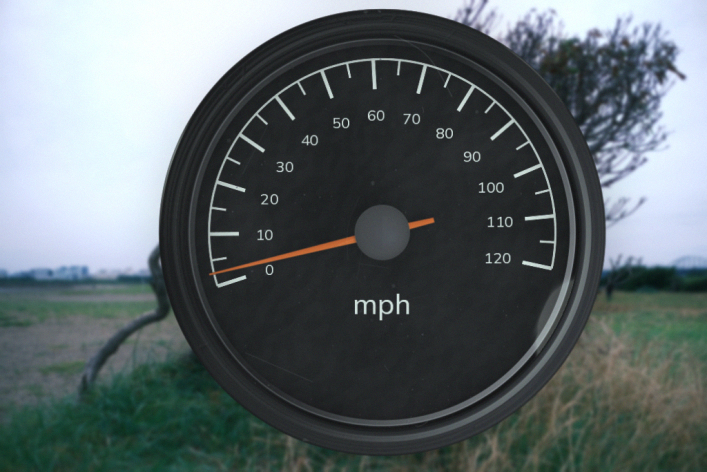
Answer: 2.5 mph
